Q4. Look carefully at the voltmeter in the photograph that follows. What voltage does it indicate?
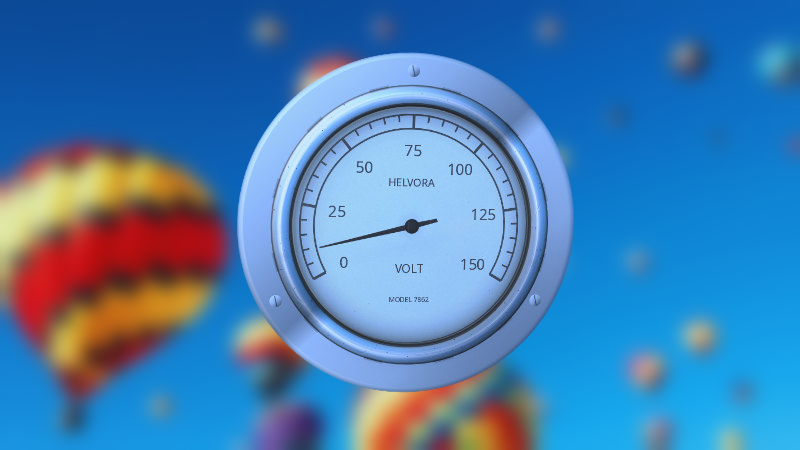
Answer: 10 V
